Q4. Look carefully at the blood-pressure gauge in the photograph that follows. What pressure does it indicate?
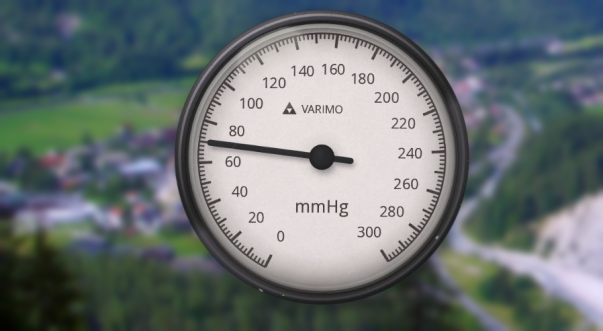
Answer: 70 mmHg
